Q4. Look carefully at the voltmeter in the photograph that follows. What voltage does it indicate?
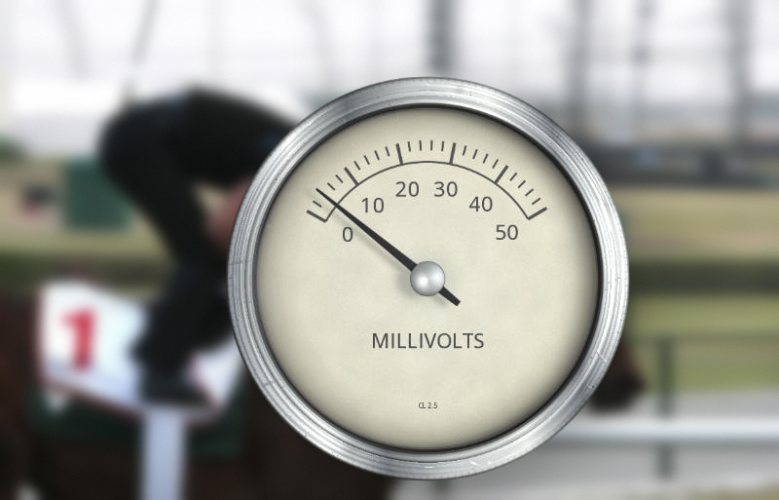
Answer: 4 mV
